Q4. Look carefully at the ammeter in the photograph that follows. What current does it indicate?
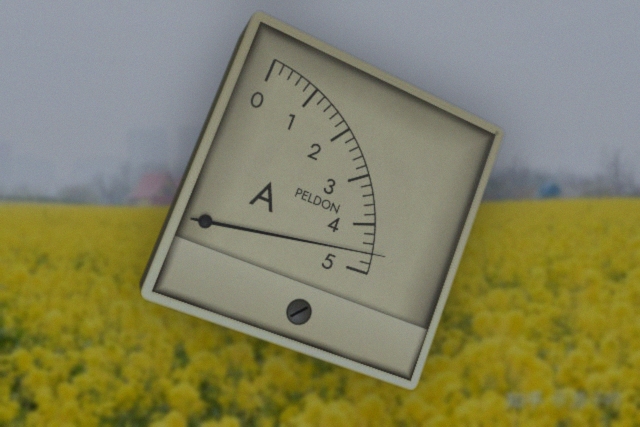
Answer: 4.6 A
